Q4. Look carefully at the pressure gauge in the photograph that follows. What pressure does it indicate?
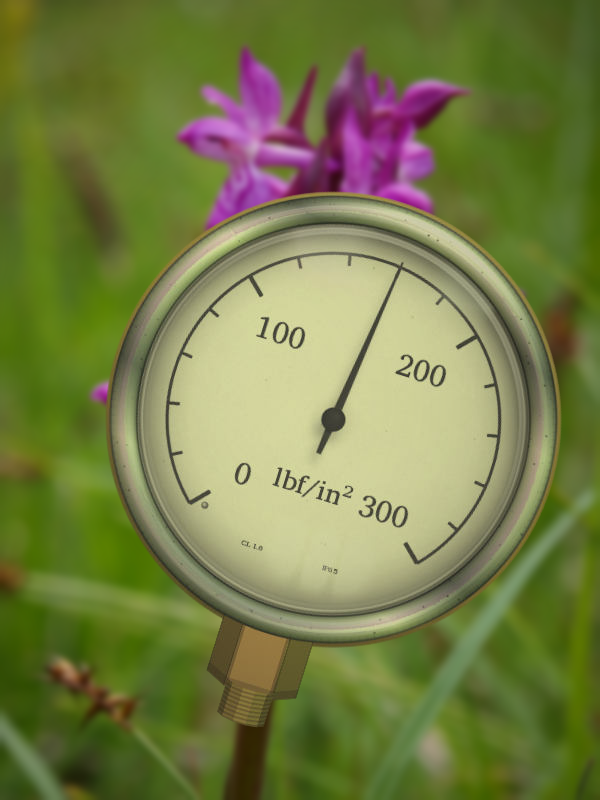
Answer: 160 psi
